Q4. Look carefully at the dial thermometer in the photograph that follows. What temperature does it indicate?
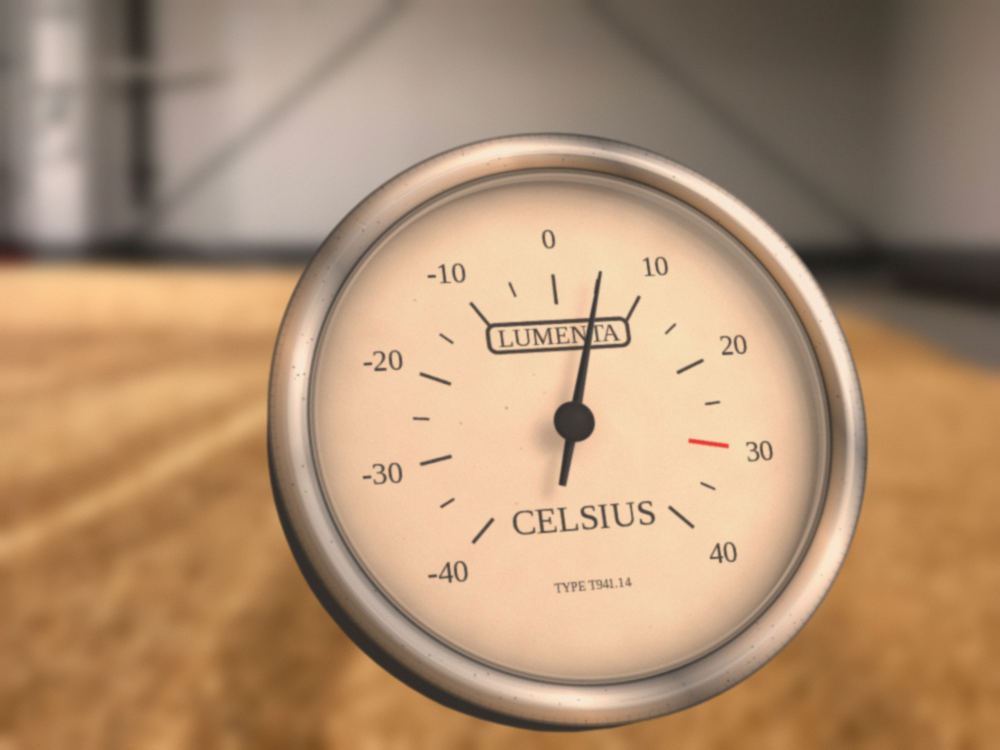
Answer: 5 °C
